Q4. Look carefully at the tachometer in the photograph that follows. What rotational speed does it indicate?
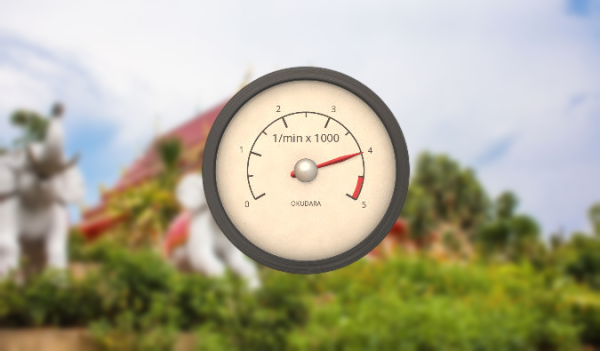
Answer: 4000 rpm
